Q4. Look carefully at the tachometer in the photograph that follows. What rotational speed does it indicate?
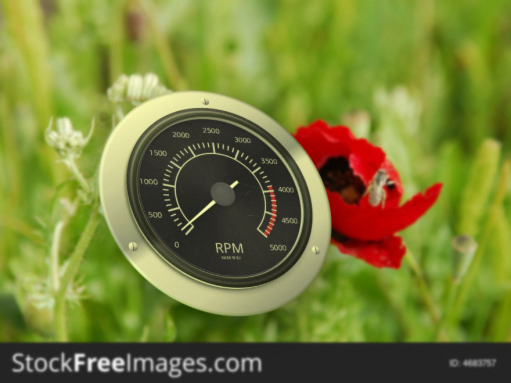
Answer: 100 rpm
